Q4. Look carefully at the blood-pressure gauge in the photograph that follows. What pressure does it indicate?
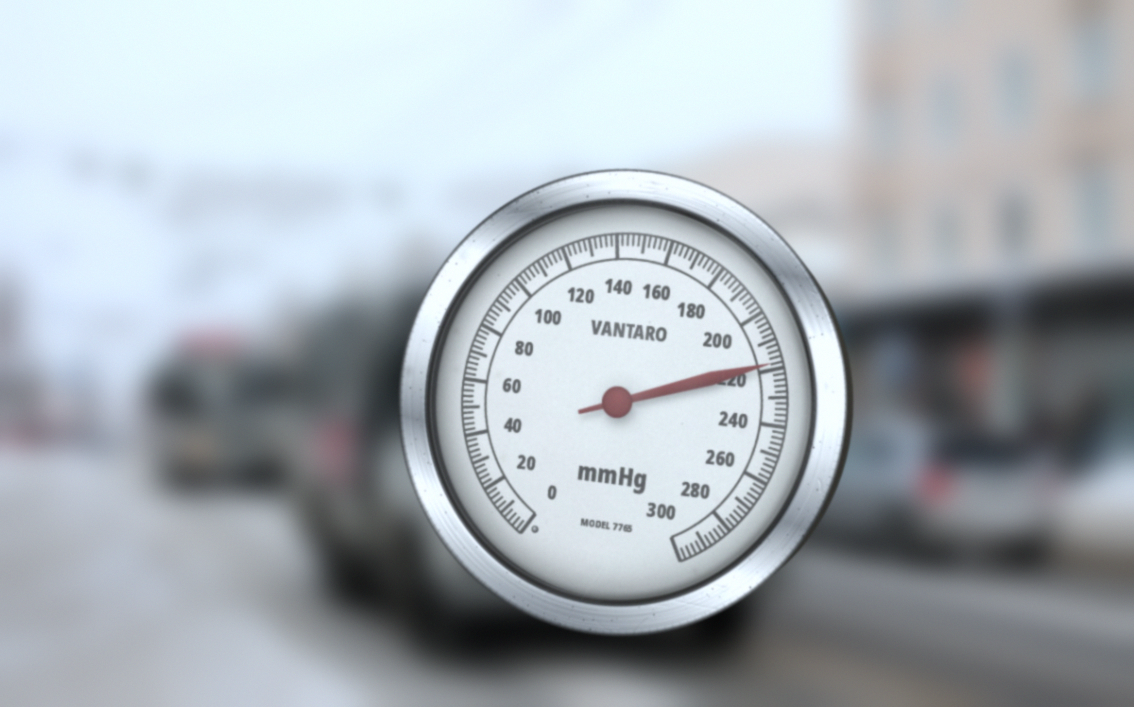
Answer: 218 mmHg
